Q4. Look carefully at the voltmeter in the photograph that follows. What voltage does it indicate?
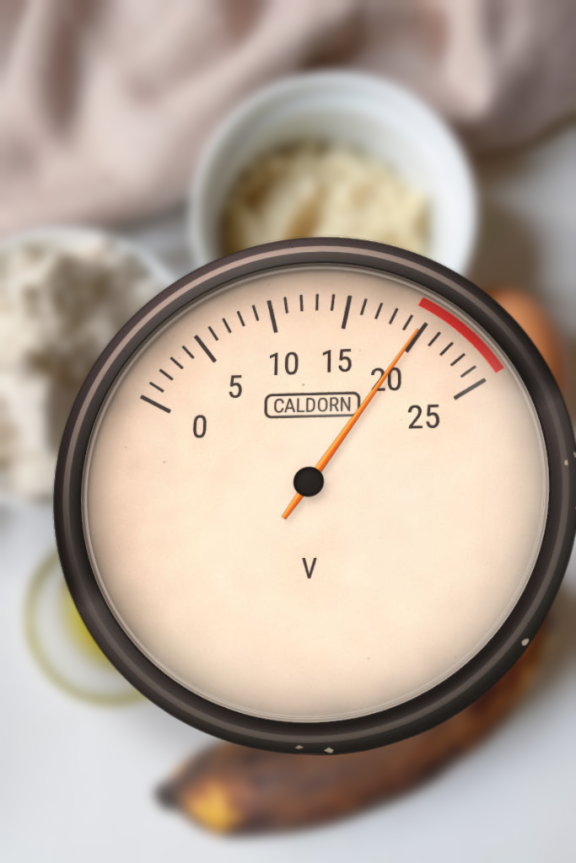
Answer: 20 V
